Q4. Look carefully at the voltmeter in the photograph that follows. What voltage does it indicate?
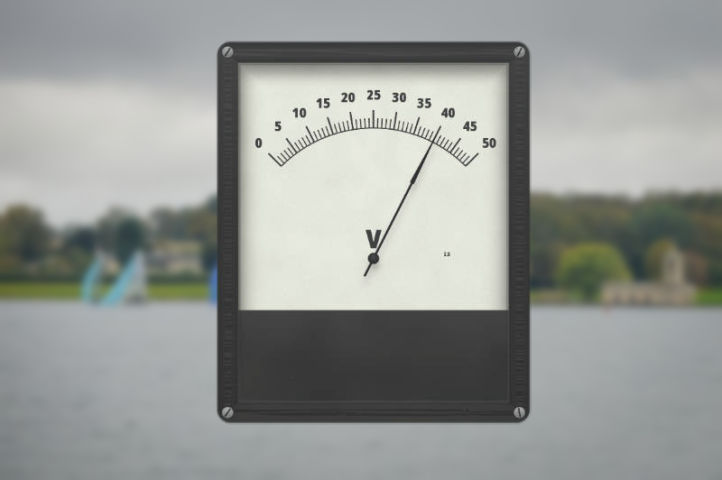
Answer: 40 V
